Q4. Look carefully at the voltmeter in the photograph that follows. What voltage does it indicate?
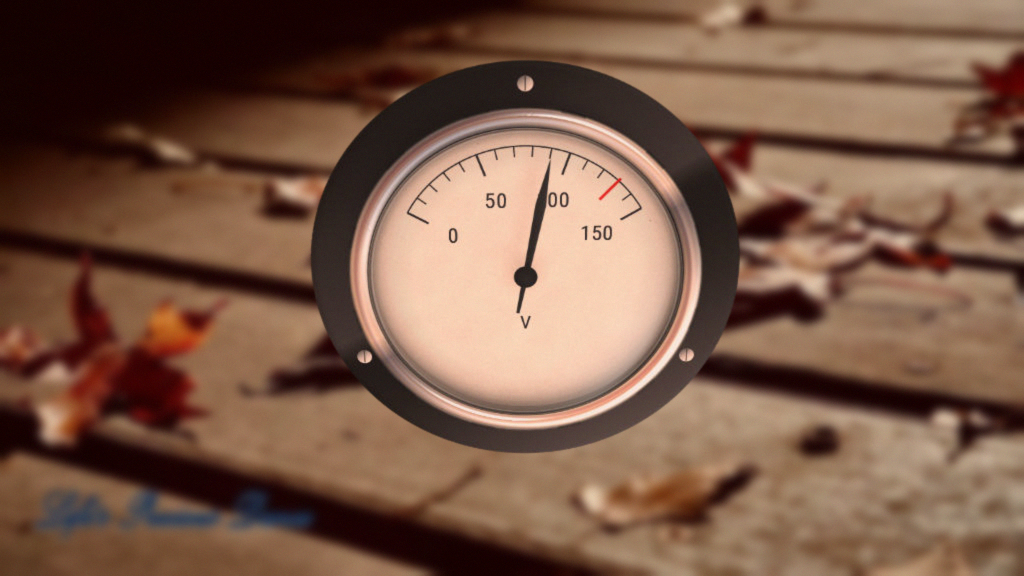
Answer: 90 V
